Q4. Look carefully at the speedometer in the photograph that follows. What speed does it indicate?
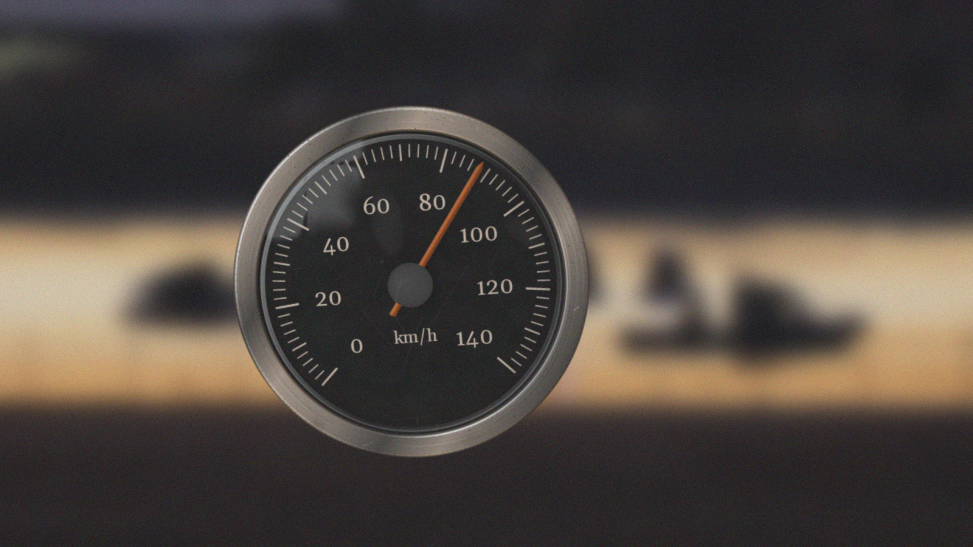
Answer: 88 km/h
